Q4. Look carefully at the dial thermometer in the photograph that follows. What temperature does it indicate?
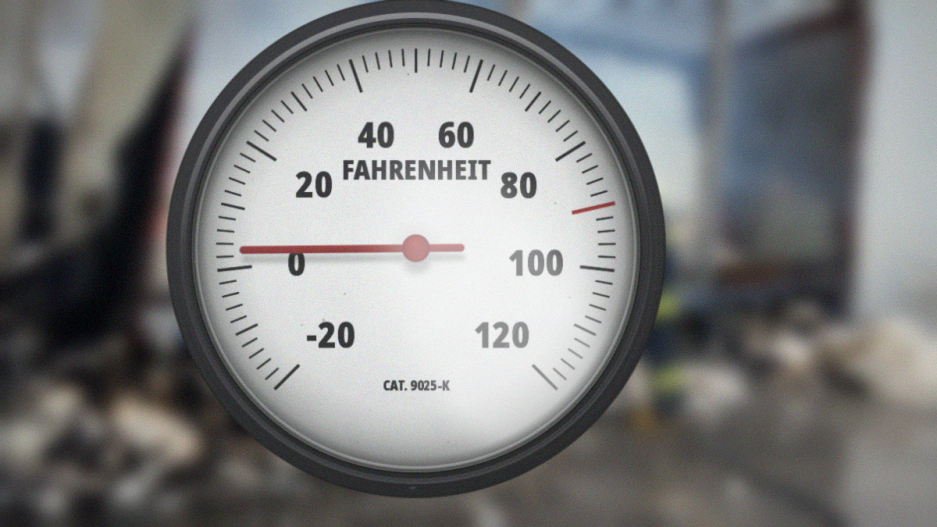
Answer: 3 °F
